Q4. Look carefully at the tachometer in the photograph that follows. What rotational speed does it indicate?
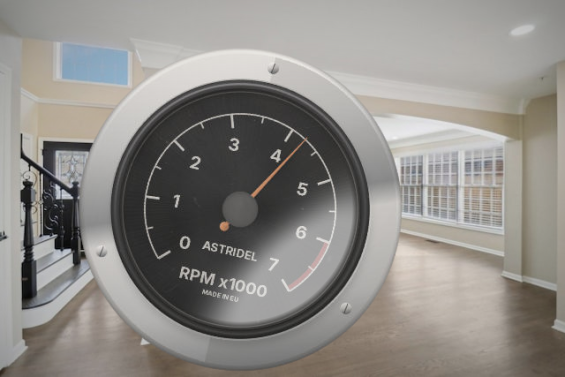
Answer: 4250 rpm
